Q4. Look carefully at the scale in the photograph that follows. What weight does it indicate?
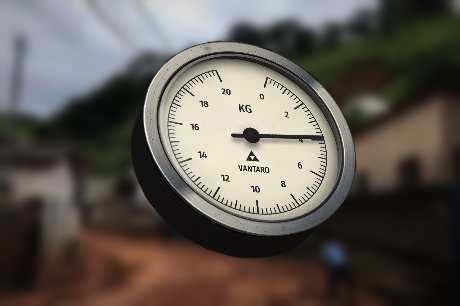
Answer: 4 kg
